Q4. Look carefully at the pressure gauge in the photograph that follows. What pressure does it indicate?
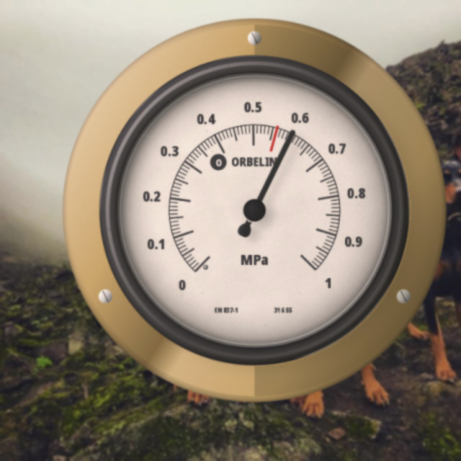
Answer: 0.6 MPa
